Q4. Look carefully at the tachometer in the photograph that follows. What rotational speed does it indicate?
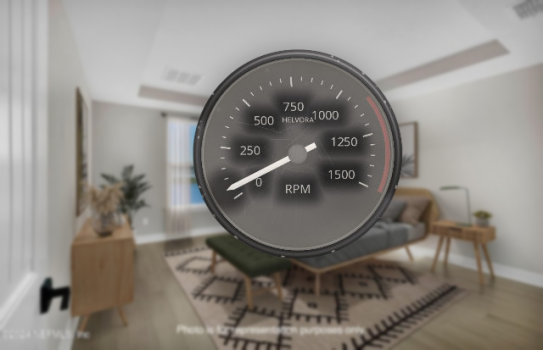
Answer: 50 rpm
